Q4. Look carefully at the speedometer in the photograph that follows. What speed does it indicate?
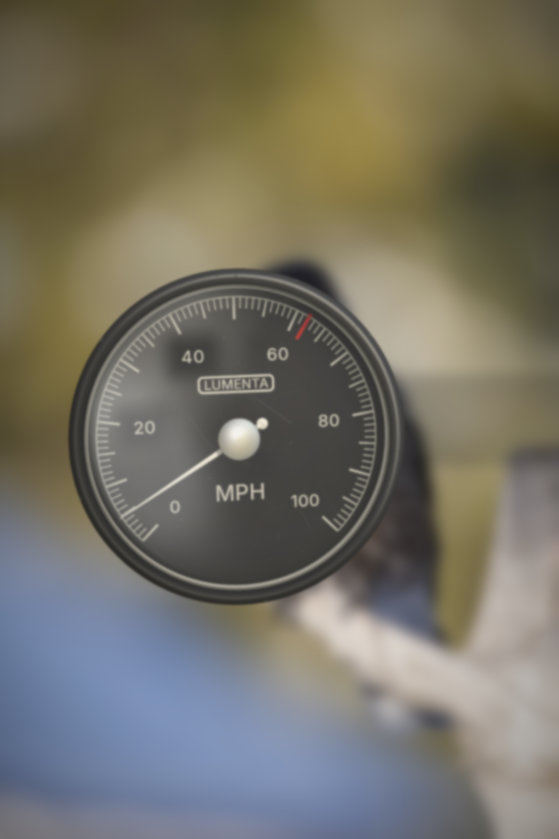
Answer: 5 mph
